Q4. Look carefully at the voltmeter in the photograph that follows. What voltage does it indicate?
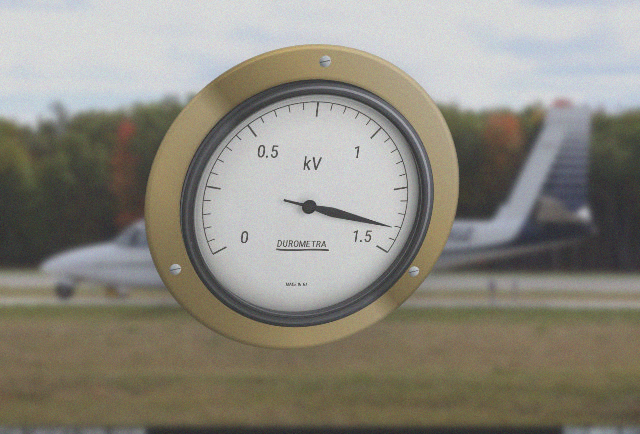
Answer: 1.4 kV
